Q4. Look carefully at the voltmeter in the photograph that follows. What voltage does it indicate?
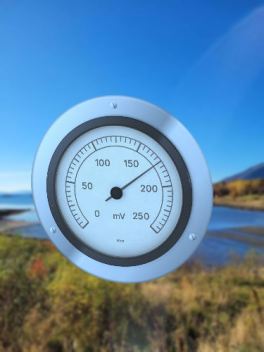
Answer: 175 mV
